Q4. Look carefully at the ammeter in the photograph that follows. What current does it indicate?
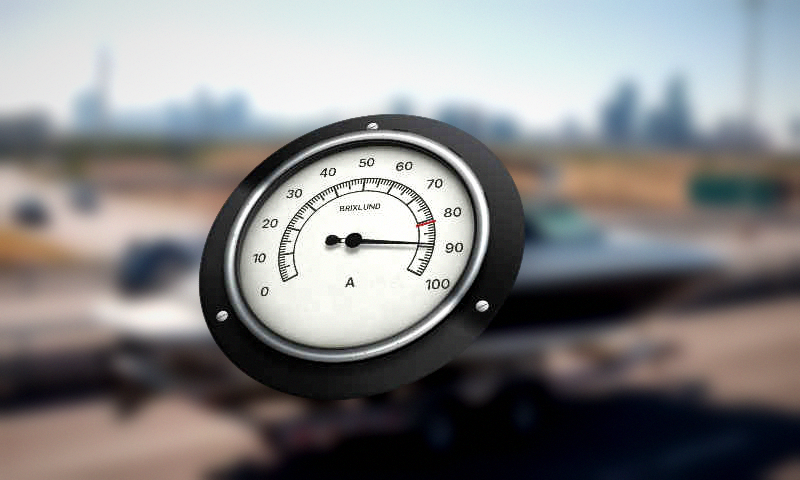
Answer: 90 A
